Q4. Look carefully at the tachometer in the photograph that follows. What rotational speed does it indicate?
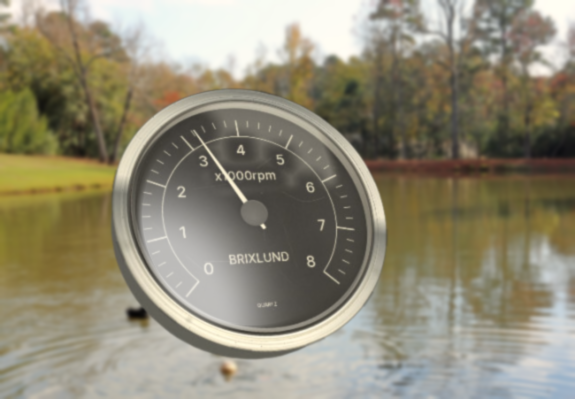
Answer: 3200 rpm
